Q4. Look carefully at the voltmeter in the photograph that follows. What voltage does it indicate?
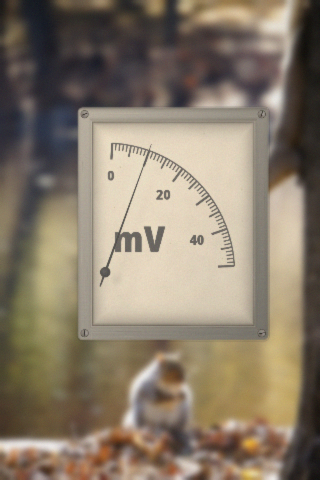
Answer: 10 mV
